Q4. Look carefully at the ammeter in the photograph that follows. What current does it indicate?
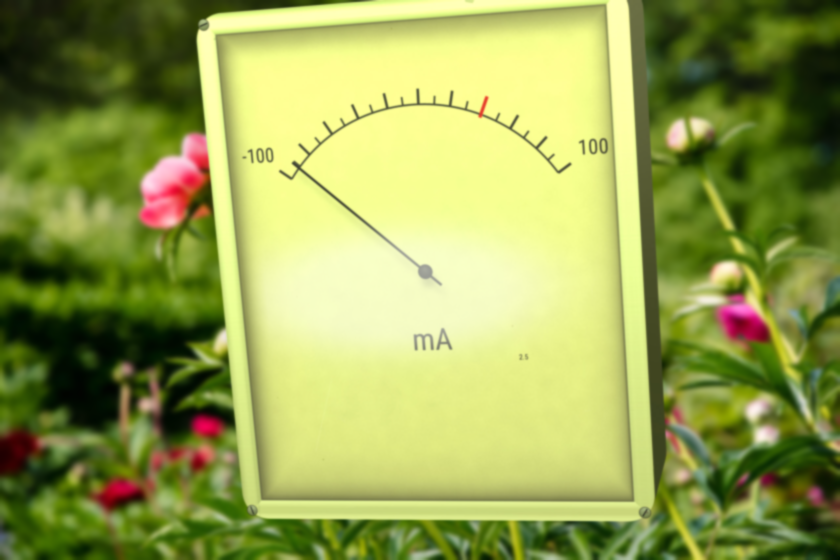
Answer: -90 mA
